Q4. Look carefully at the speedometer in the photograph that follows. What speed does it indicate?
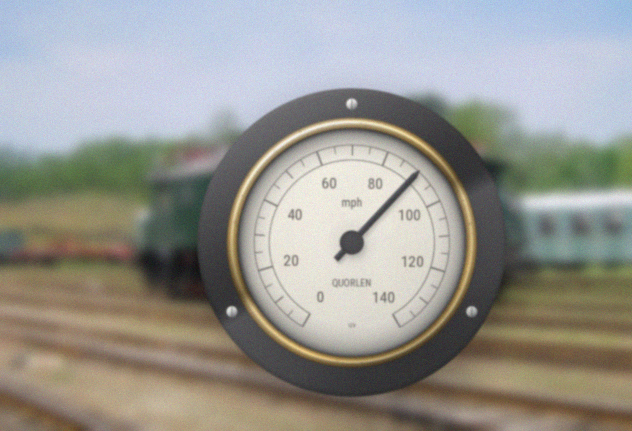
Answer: 90 mph
